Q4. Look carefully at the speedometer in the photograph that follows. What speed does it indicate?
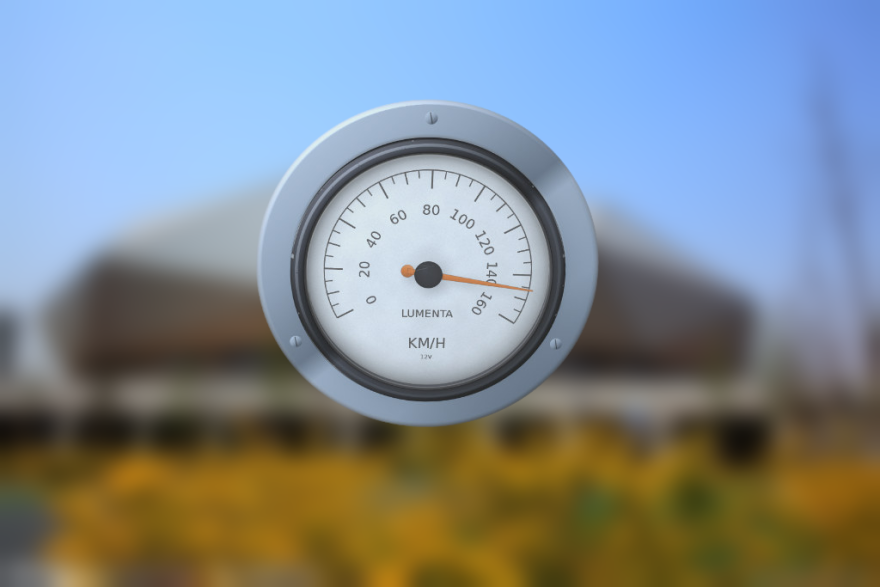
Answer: 145 km/h
